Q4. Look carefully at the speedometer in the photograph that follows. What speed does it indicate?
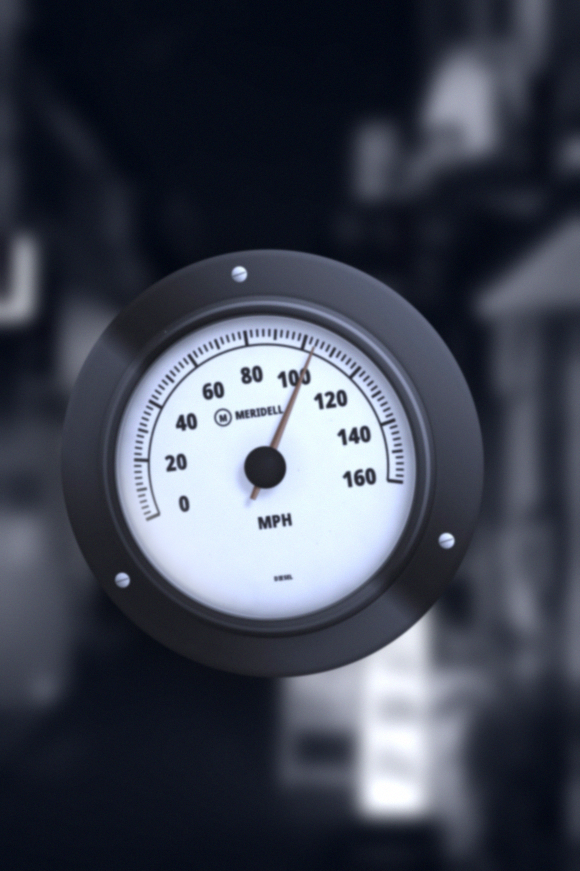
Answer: 104 mph
